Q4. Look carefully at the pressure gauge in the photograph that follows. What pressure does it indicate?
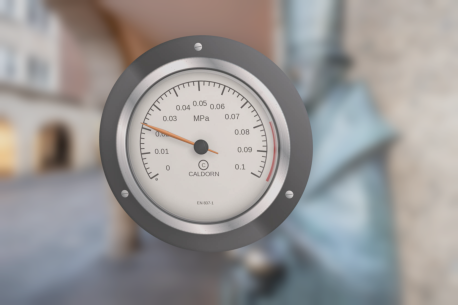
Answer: 0.022 MPa
